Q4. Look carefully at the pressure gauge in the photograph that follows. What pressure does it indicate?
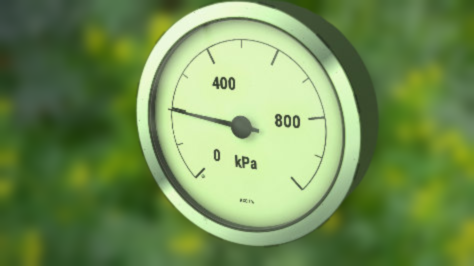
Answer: 200 kPa
